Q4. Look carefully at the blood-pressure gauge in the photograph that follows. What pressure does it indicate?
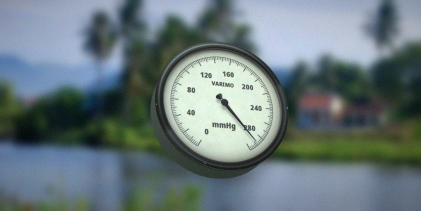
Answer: 290 mmHg
